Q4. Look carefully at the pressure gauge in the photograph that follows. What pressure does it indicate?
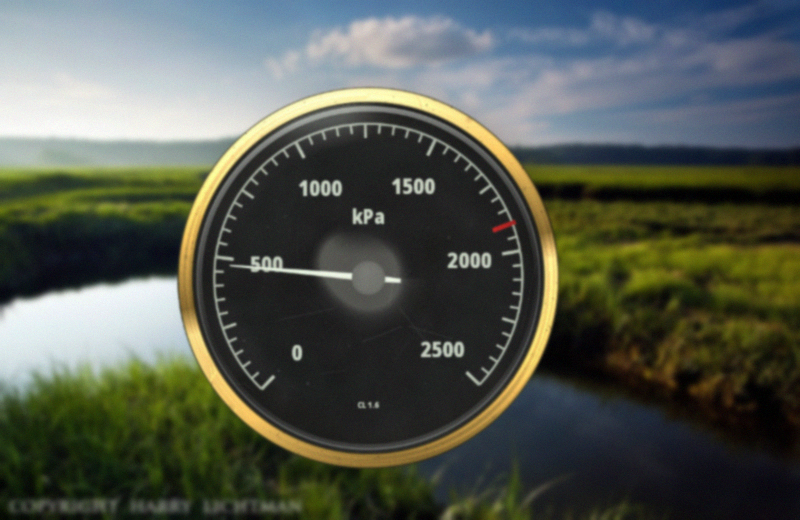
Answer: 475 kPa
